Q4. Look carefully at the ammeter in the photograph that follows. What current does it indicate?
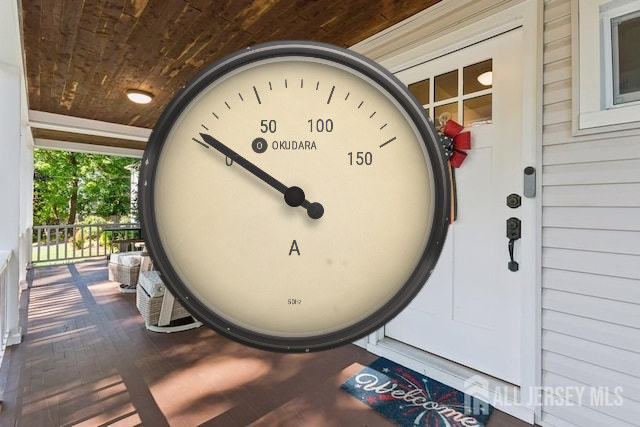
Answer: 5 A
